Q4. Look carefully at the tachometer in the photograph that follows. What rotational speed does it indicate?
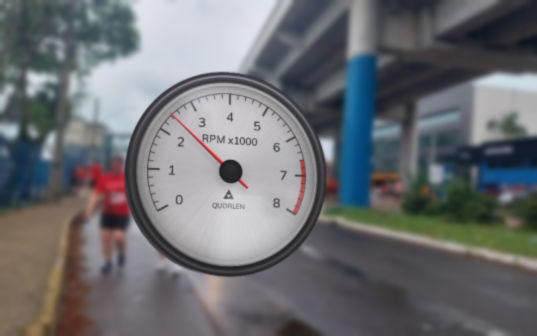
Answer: 2400 rpm
